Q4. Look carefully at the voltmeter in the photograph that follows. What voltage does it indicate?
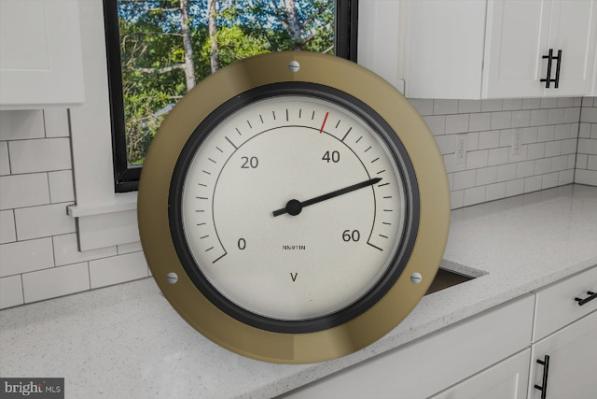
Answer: 49 V
